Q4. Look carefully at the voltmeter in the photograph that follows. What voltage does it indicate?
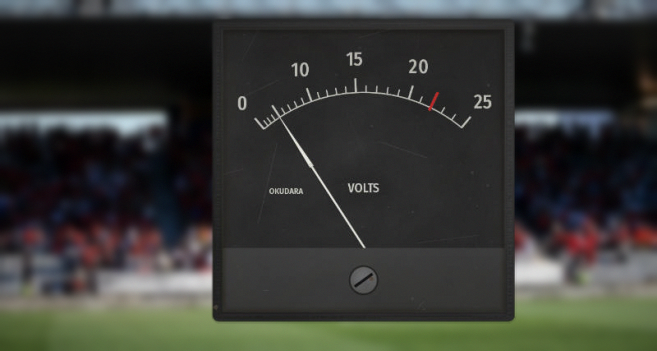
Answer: 5 V
